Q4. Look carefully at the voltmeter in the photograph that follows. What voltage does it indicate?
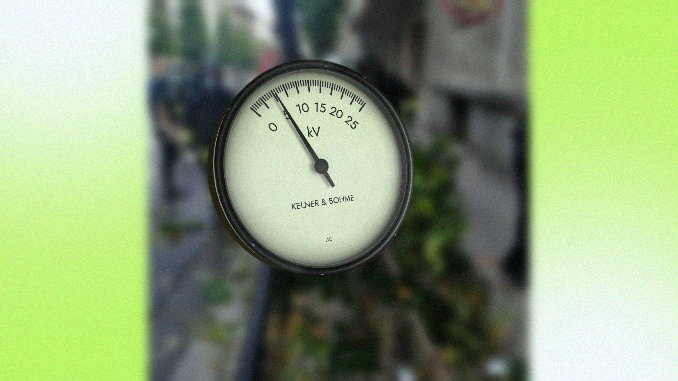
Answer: 5 kV
